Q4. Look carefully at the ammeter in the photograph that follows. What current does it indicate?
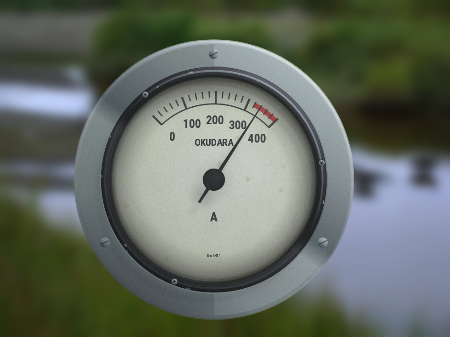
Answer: 340 A
